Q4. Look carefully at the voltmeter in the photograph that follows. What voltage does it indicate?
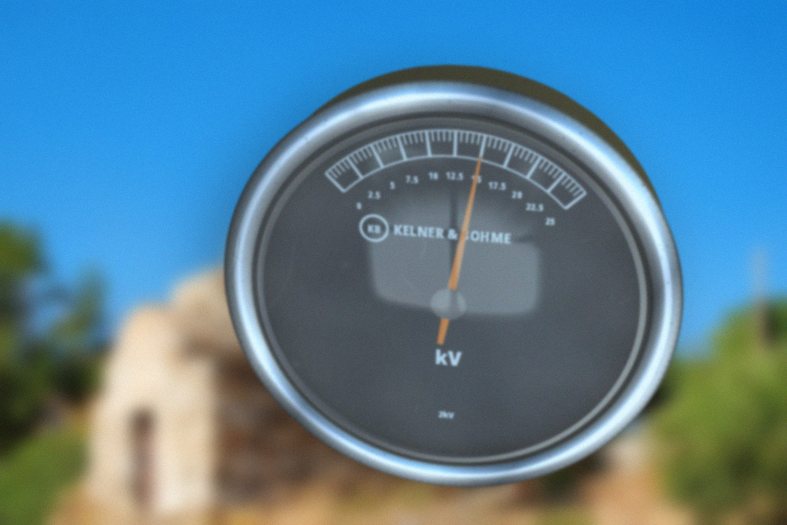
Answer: 15 kV
